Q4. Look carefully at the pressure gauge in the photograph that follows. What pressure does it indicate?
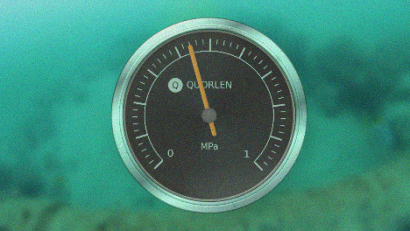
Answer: 0.44 MPa
